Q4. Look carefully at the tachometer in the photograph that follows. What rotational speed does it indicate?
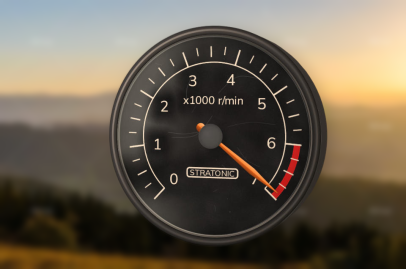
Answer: 6875 rpm
